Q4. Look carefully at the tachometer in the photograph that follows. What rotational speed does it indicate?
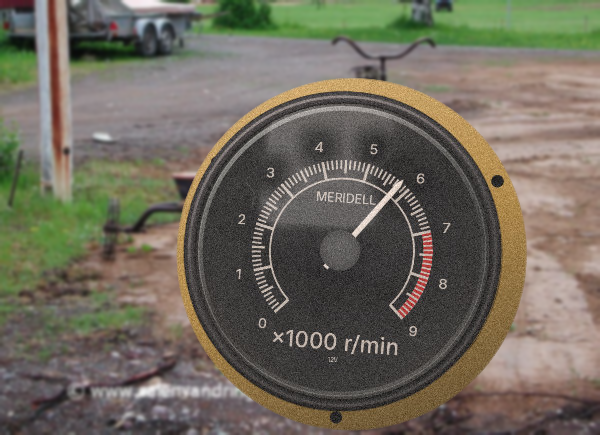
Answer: 5800 rpm
